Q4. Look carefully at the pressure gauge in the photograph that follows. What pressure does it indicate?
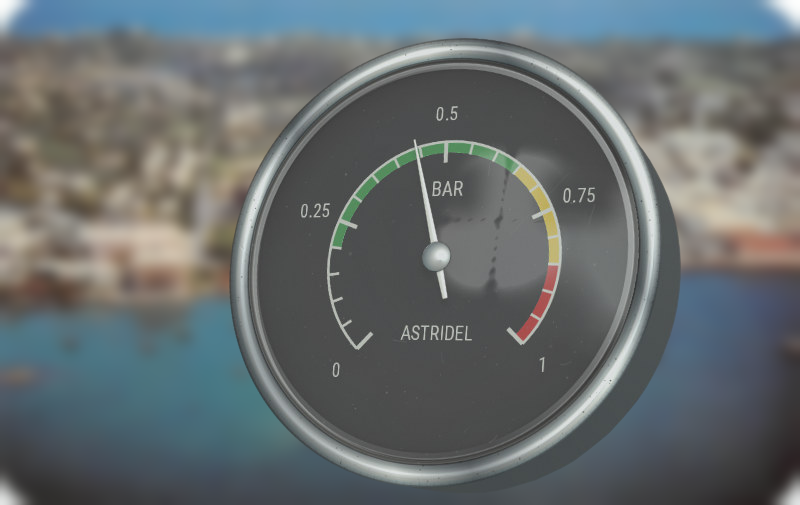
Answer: 0.45 bar
